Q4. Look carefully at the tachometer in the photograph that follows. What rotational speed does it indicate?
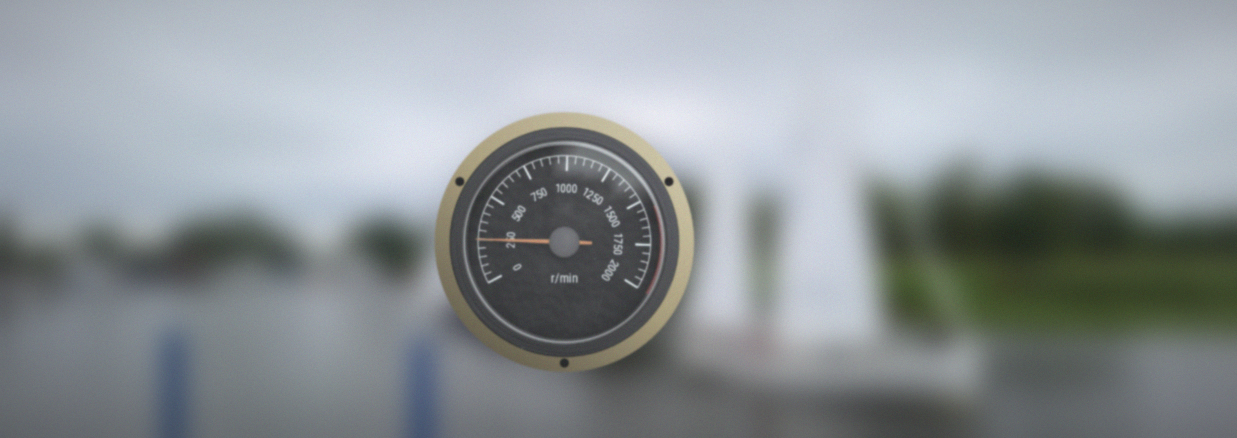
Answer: 250 rpm
